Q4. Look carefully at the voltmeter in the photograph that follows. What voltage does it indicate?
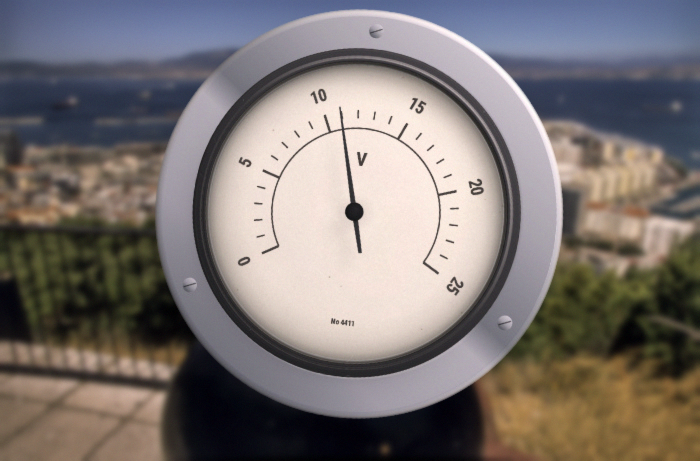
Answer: 11 V
